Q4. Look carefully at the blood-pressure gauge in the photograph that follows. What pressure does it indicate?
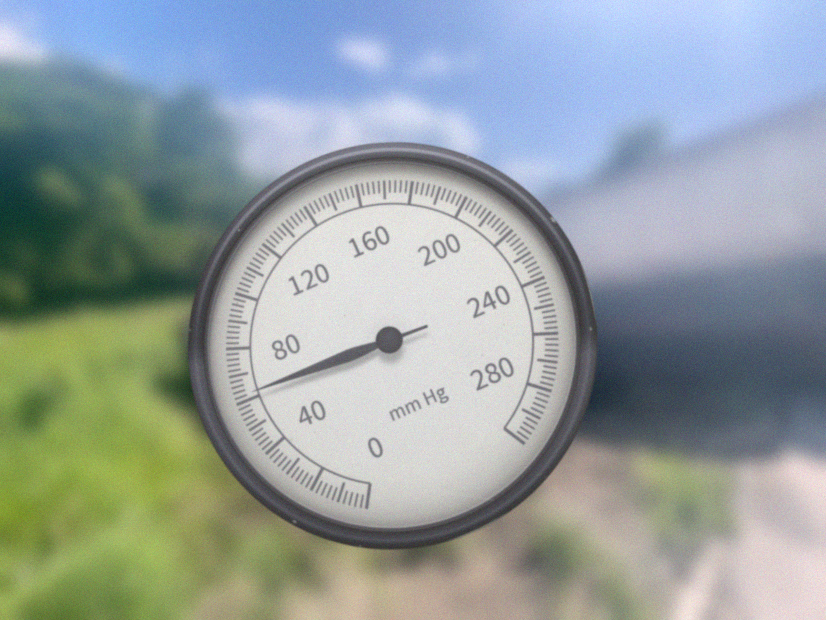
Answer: 62 mmHg
